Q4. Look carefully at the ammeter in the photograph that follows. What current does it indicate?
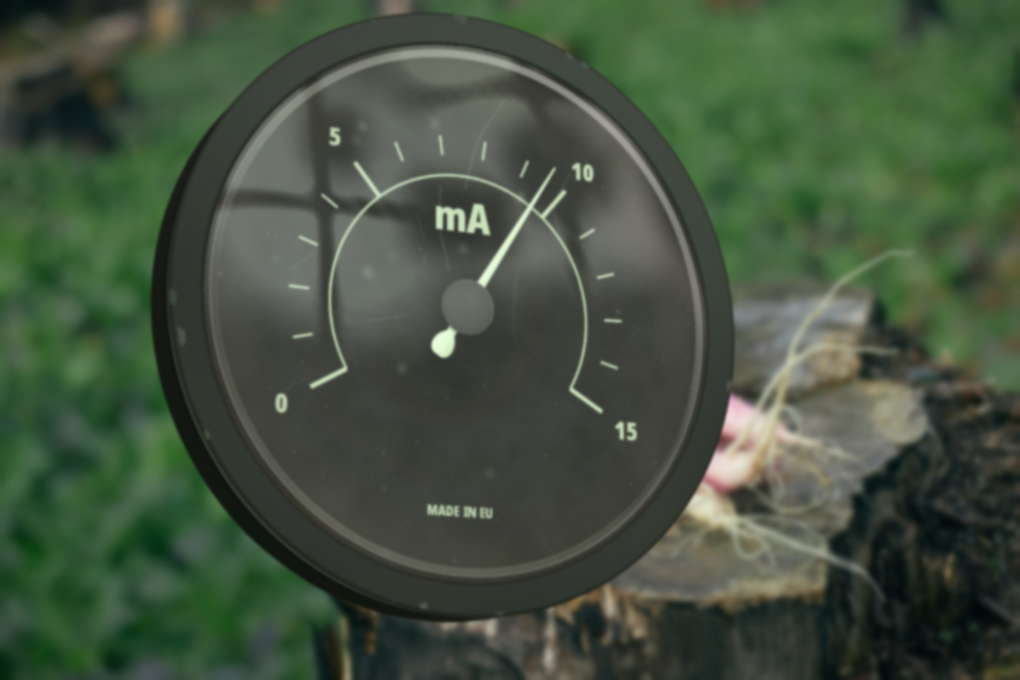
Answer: 9.5 mA
